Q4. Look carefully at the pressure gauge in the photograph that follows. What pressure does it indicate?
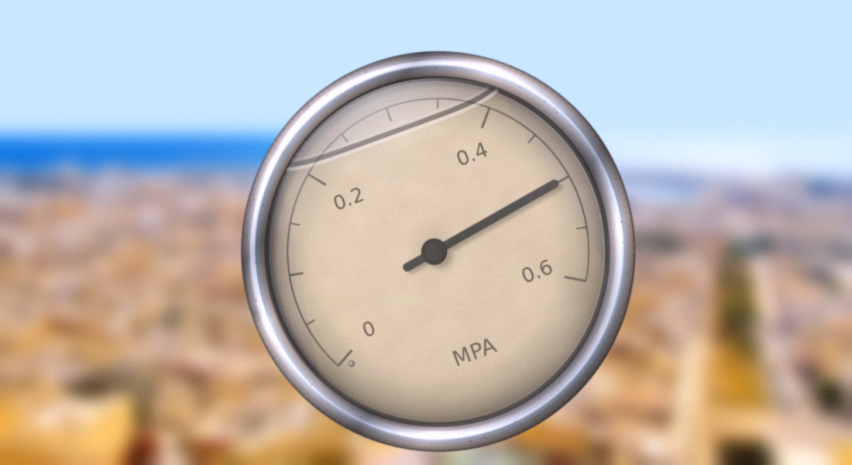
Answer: 0.5 MPa
